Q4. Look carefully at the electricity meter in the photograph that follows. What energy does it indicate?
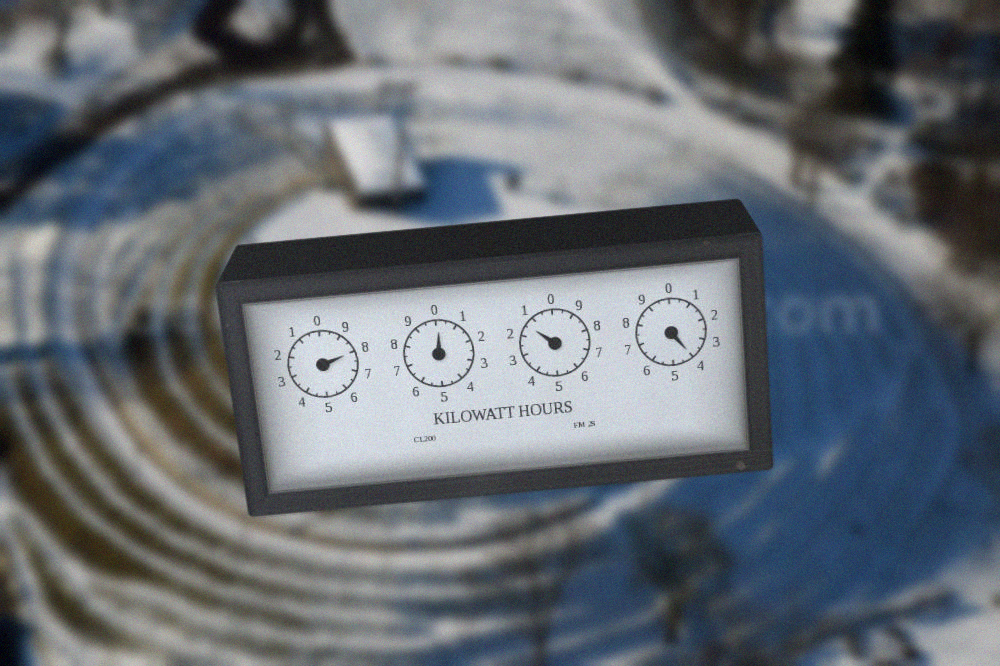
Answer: 8014 kWh
